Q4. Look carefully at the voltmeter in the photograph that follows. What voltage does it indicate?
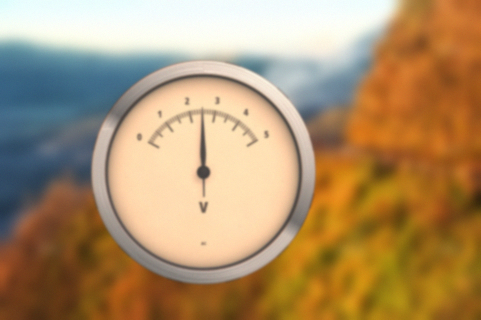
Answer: 2.5 V
